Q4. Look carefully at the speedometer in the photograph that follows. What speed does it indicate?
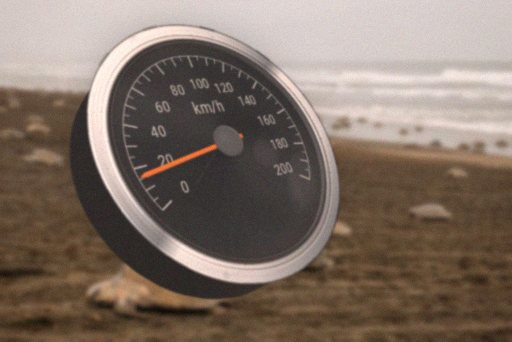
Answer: 15 km/h
